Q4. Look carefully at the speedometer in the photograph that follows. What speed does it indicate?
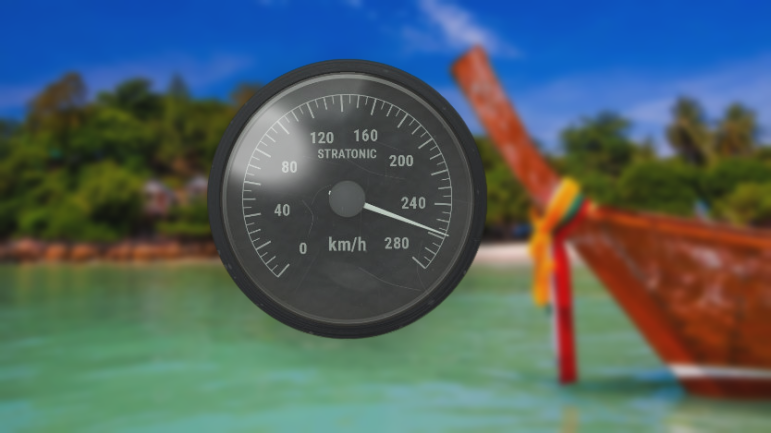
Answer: 257.5 km/h
